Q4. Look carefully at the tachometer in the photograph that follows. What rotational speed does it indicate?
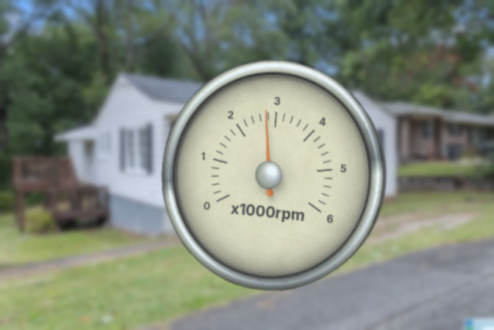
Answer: 2800 rpm
